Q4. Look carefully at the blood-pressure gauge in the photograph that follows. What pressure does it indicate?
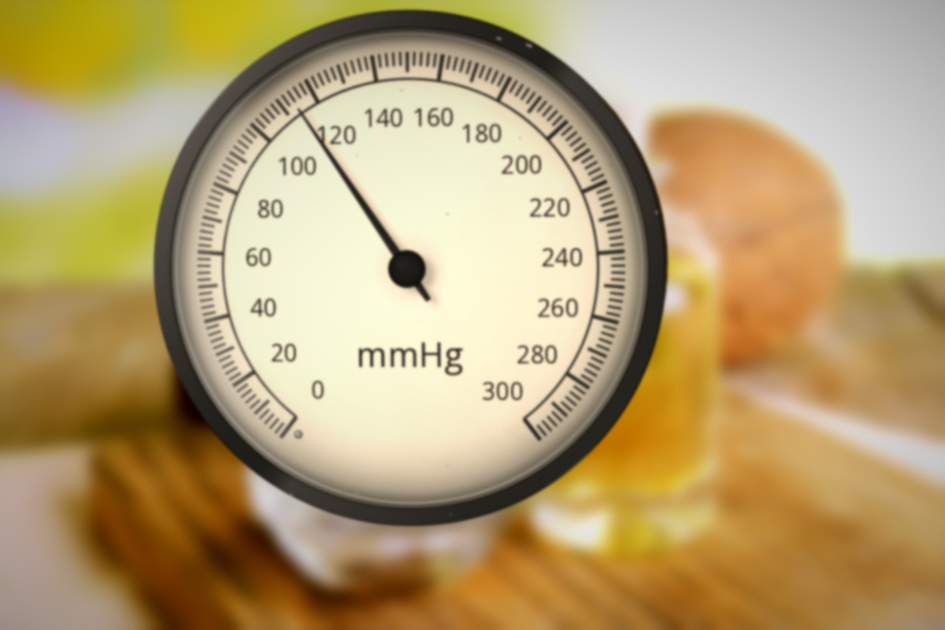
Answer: 114 mmHg
